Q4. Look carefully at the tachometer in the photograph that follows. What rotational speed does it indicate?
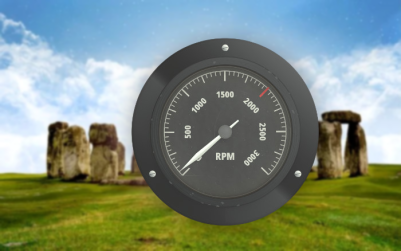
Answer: 50 rpm
